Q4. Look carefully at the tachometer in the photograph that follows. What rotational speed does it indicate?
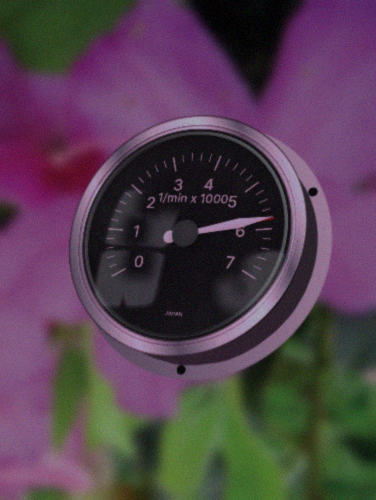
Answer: 5800 rpm
